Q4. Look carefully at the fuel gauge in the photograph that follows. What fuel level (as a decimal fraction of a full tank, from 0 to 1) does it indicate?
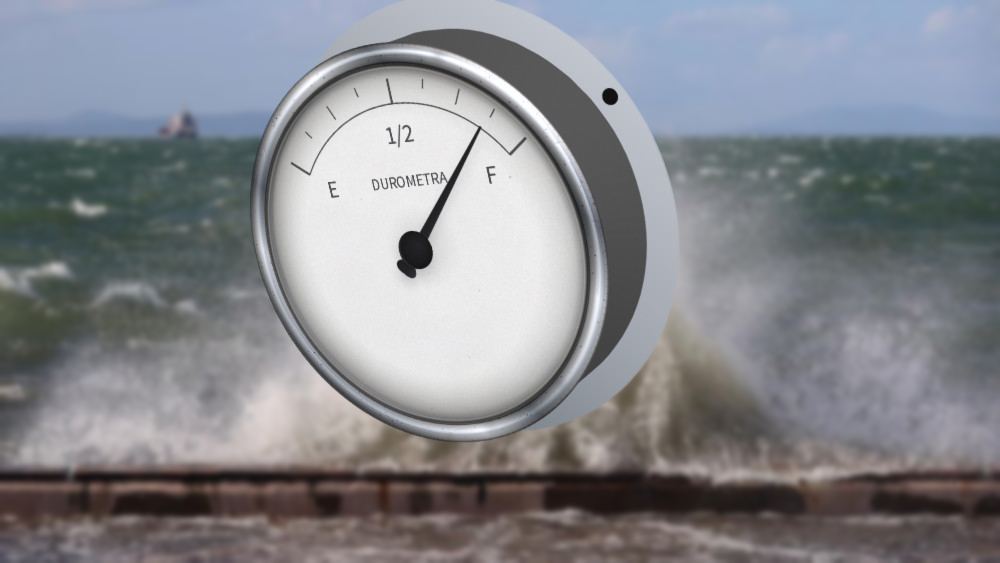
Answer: 0.875
